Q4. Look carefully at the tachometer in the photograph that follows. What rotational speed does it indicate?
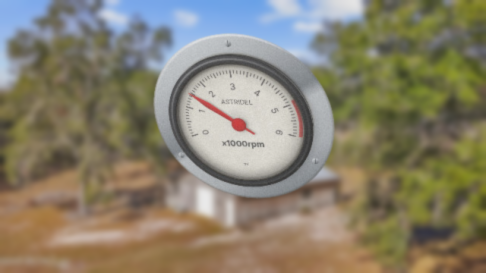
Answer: 1500 rpm
